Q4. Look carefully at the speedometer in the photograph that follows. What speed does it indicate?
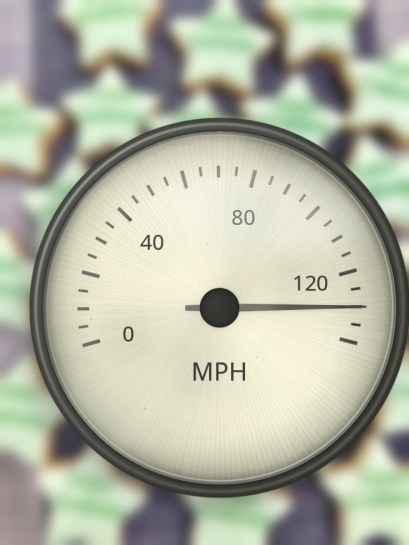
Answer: 130 mph
